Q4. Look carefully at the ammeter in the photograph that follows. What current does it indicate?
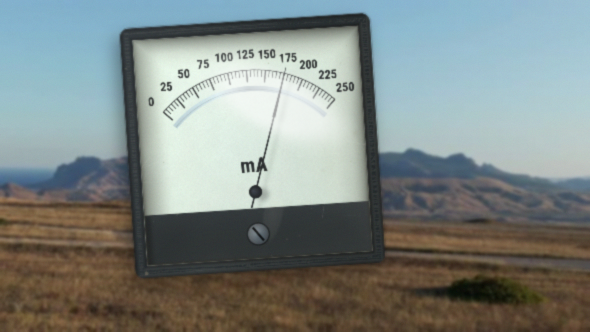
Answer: 175 mA
